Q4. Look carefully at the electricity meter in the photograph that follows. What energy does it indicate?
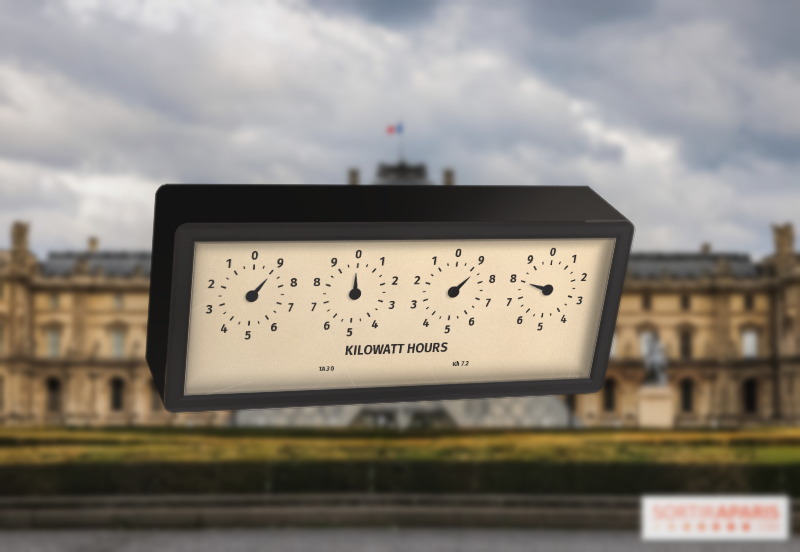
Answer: 8988 kWh
